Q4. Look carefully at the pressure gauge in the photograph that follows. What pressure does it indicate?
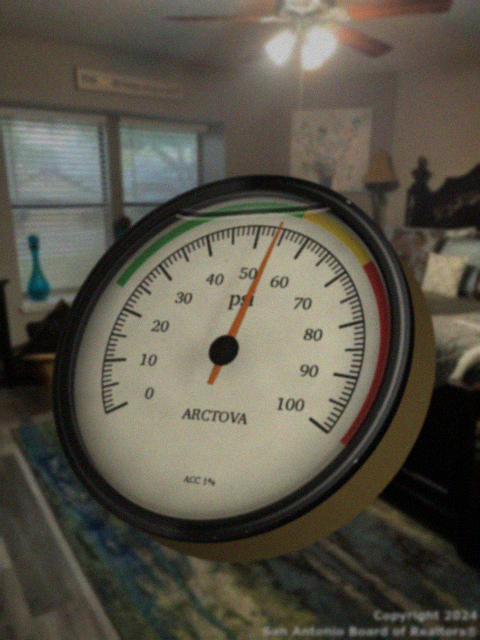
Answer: 55 psi
